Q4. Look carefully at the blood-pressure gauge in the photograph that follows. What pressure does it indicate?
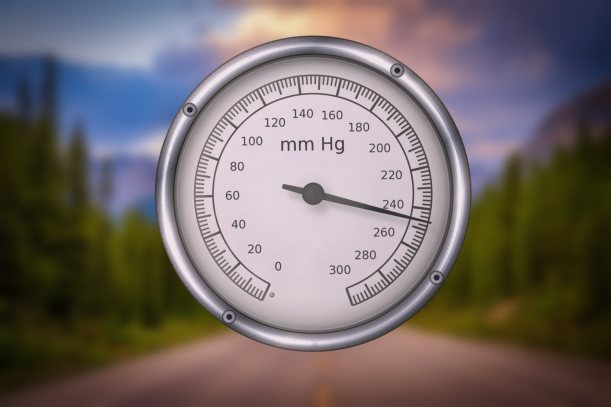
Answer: 246 mmHg
